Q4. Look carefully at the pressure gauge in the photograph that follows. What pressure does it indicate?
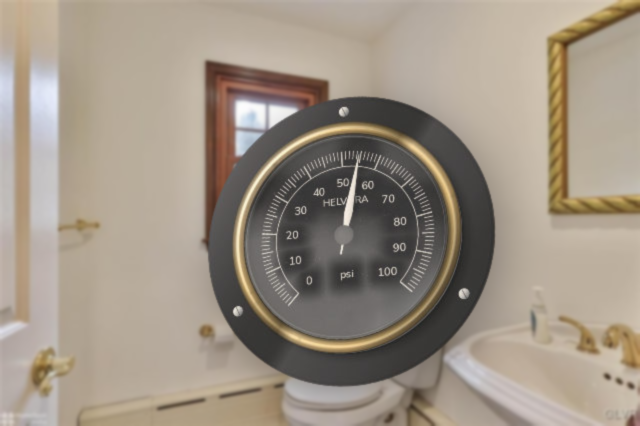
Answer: 55 psi
